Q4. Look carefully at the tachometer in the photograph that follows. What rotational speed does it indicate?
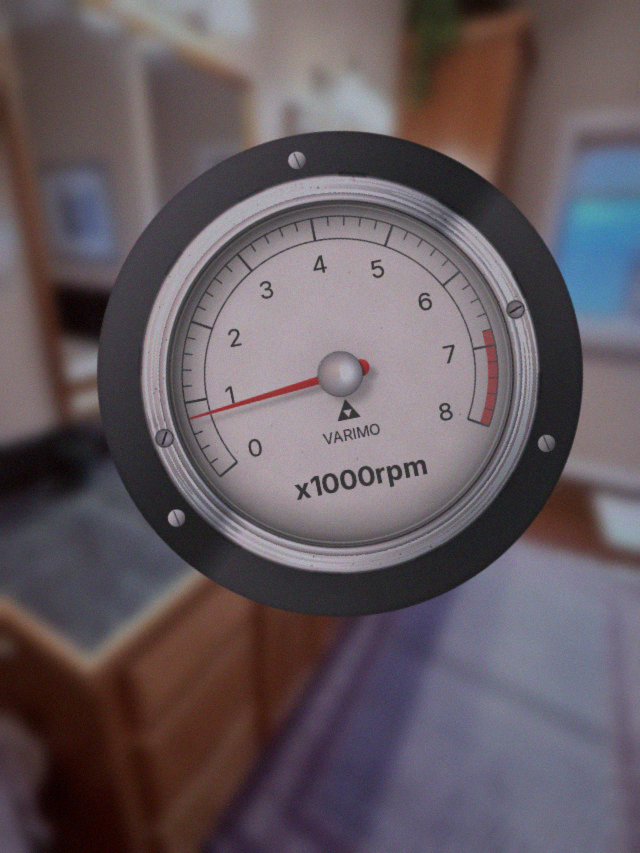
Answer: 800 rpm
